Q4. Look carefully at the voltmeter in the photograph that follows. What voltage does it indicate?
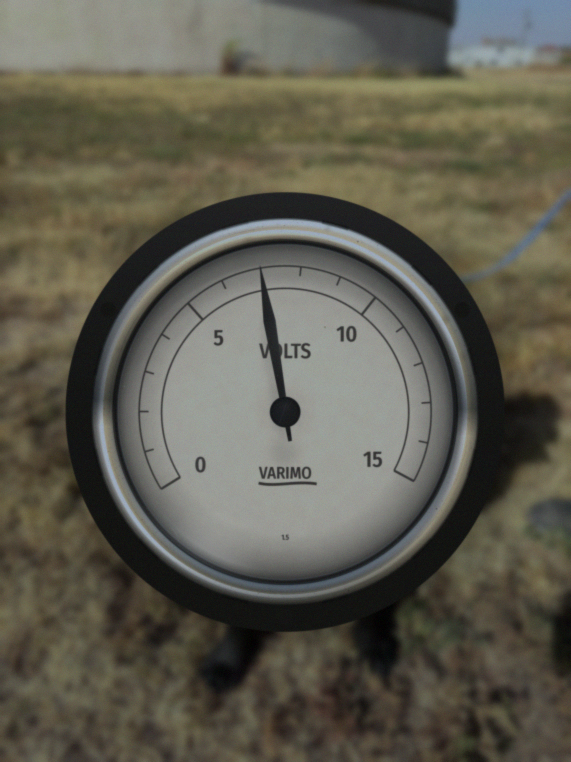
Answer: 7 V
